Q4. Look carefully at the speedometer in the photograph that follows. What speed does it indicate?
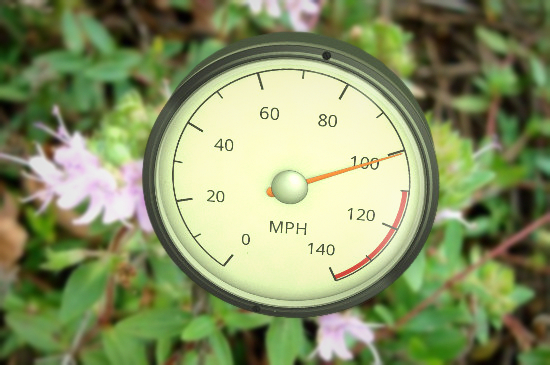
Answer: 100 mph
